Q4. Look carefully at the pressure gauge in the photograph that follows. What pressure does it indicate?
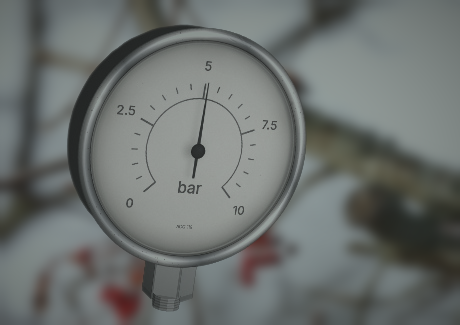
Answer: 5 bar
